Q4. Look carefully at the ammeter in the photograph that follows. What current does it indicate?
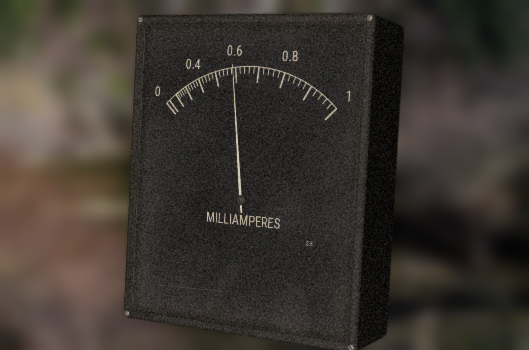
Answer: 0.6 mA
